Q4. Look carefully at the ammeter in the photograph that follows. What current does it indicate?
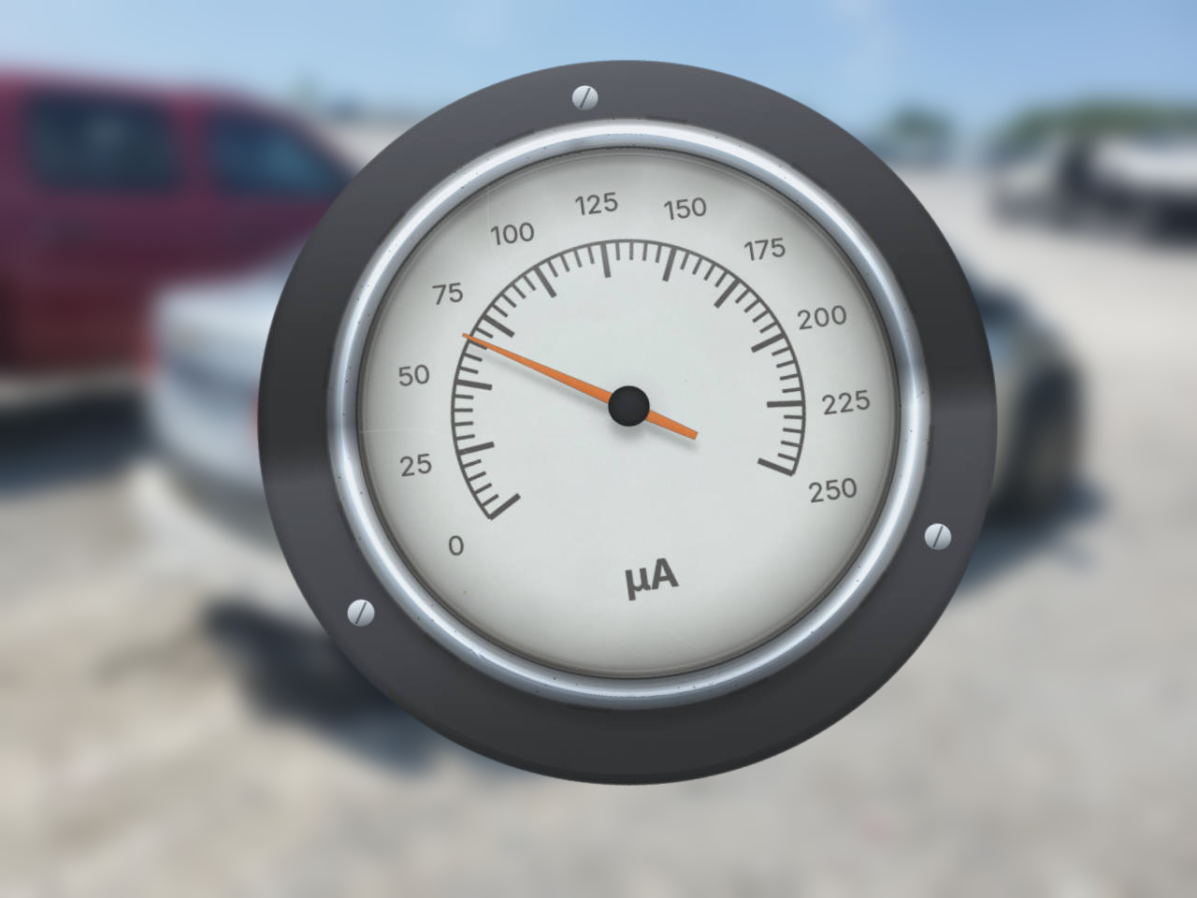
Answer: 65 µA
